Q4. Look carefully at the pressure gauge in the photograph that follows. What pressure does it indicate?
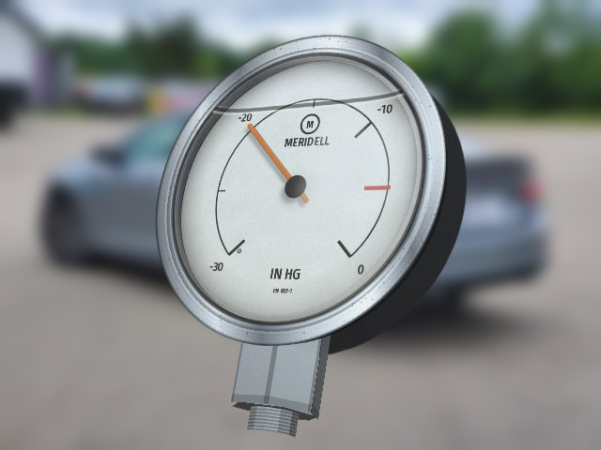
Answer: -20 inHg
